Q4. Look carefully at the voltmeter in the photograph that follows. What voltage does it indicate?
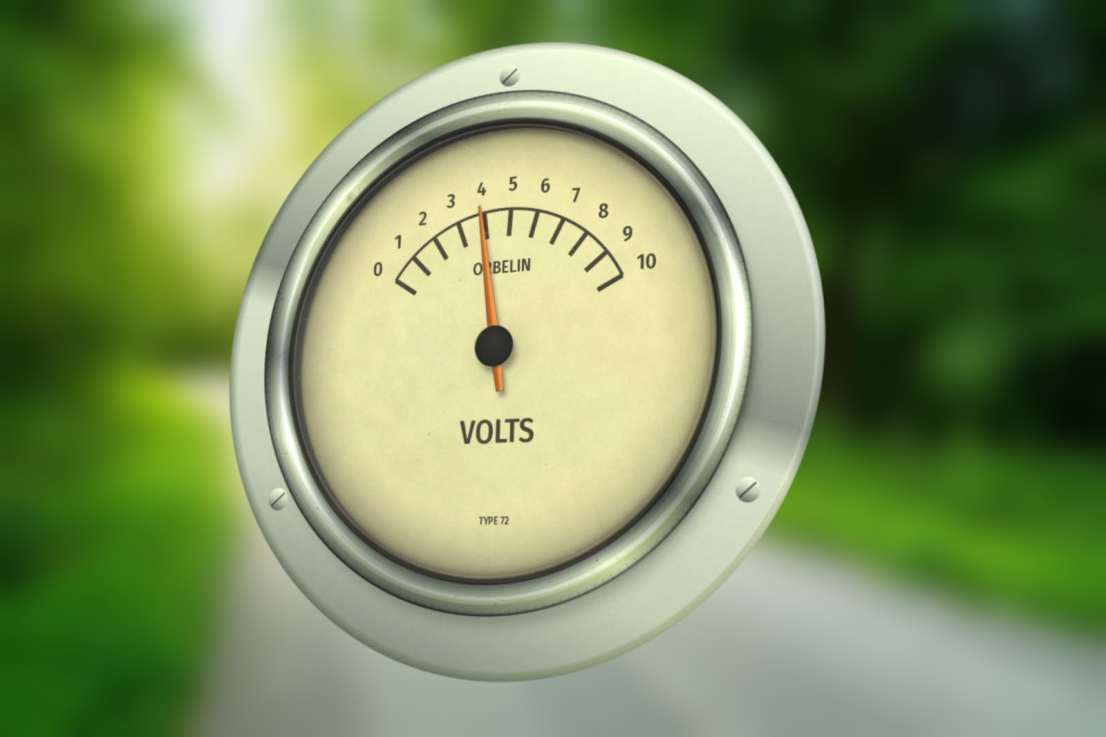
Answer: 4 V
